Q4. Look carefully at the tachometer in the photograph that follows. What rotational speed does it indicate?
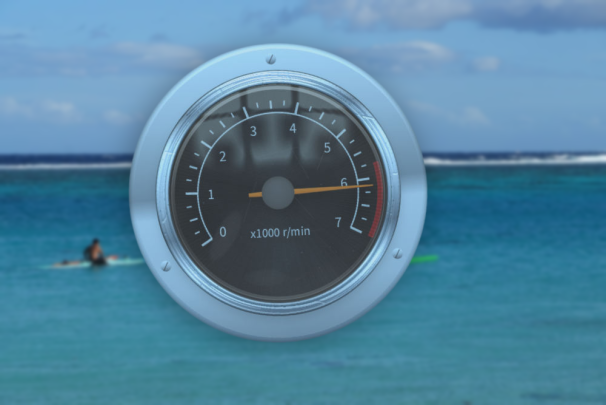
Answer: 6125 rpm
